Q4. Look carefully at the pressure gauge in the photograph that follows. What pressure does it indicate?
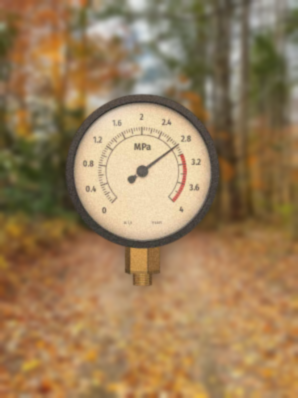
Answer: 2.8 MPa
